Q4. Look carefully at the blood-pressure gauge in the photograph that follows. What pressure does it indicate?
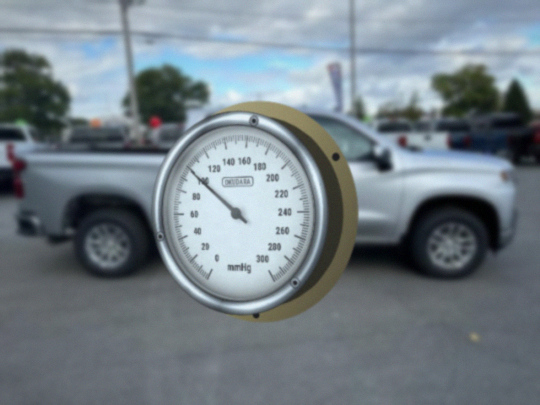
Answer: 100 mmHg
